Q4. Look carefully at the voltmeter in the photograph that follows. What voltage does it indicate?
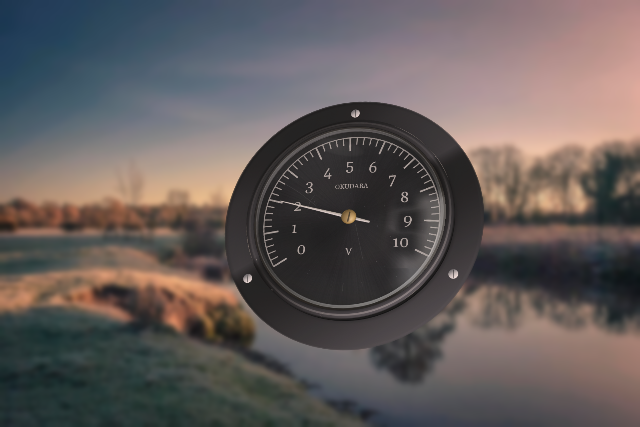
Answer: 2 V
